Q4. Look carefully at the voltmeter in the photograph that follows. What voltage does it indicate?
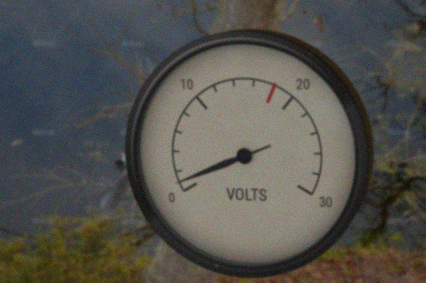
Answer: 1 V
